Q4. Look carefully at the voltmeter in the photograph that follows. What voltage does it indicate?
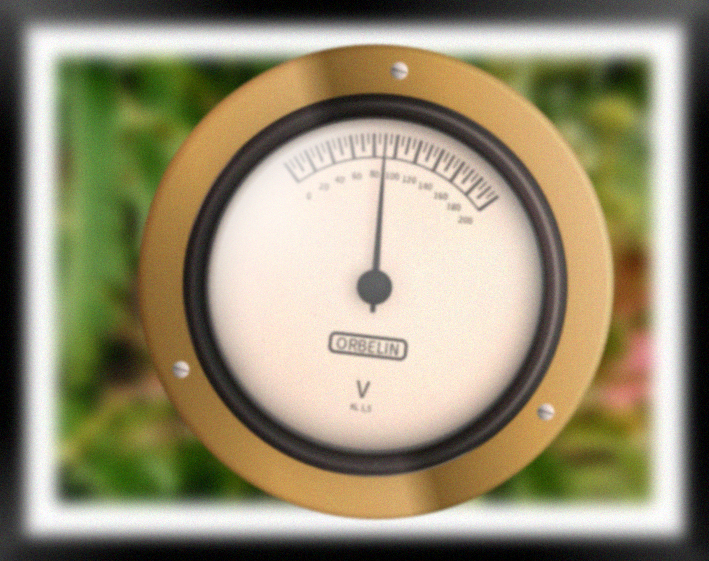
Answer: 90 V
